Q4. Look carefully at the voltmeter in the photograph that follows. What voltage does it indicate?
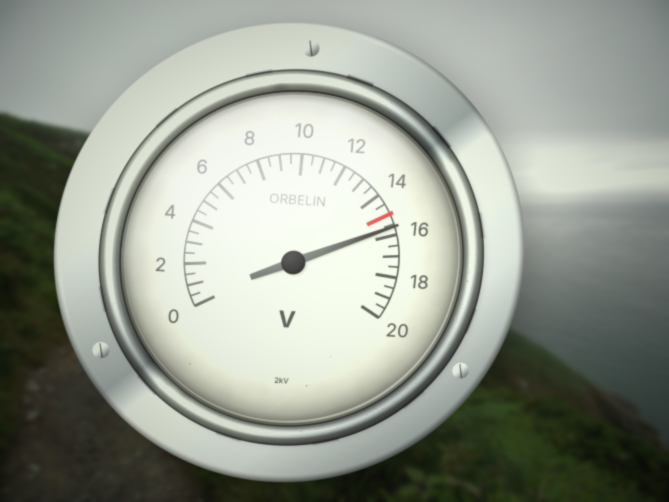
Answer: 15.5 V
